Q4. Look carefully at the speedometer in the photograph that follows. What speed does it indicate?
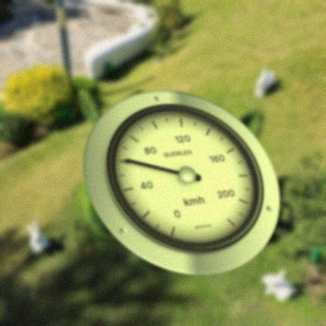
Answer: 60 km/h
